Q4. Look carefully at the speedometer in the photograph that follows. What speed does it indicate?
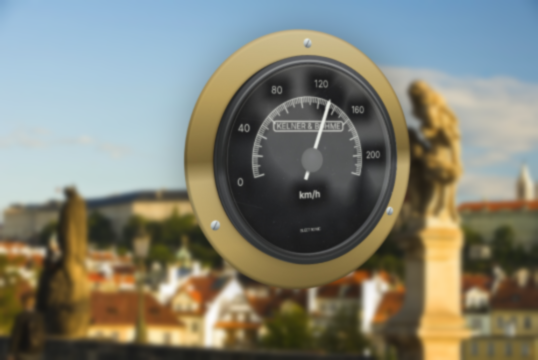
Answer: 130 km/h
